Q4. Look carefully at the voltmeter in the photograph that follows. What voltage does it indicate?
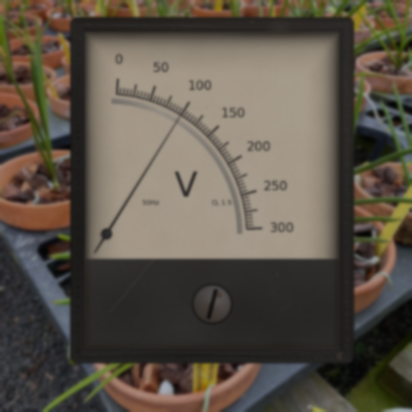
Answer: 100 V
